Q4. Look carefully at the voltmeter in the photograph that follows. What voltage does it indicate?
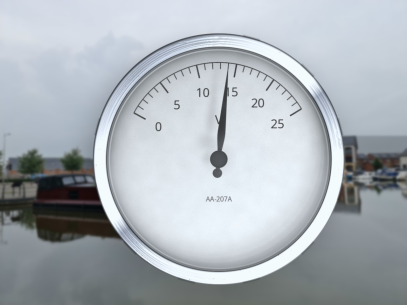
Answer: 14 V
